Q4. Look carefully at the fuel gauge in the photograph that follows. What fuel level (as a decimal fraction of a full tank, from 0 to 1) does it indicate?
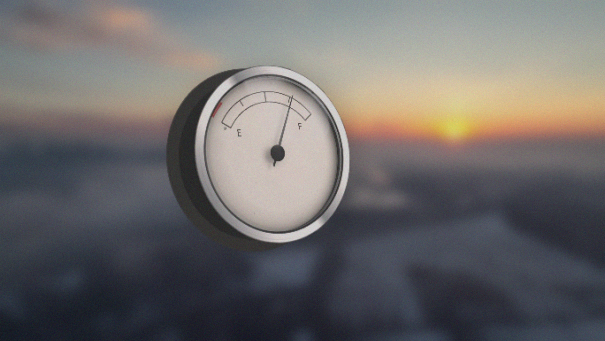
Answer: 0.75
